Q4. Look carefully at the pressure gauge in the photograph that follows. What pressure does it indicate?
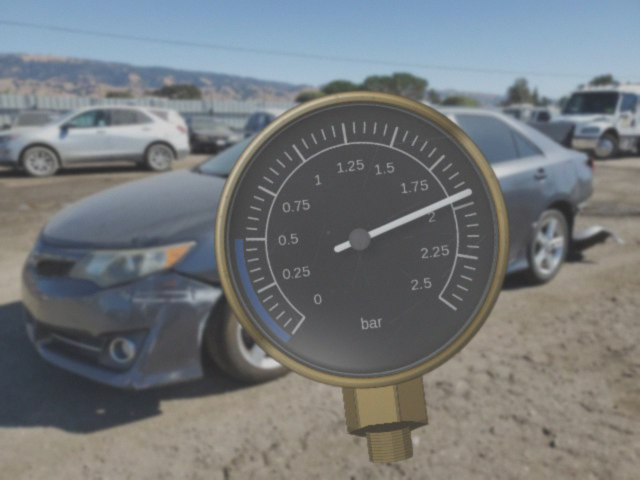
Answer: 1.95 bar
